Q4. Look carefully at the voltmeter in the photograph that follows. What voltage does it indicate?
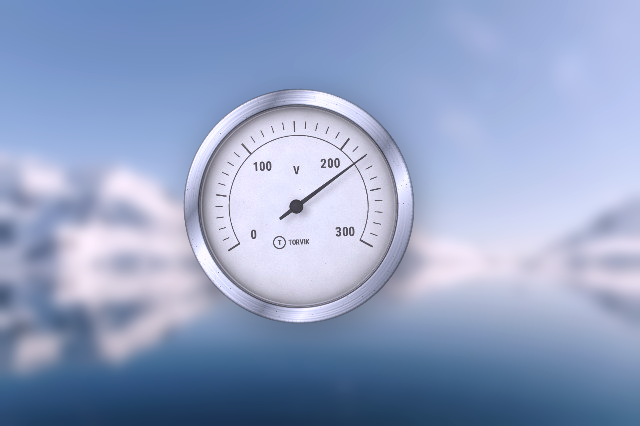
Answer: 220 V
